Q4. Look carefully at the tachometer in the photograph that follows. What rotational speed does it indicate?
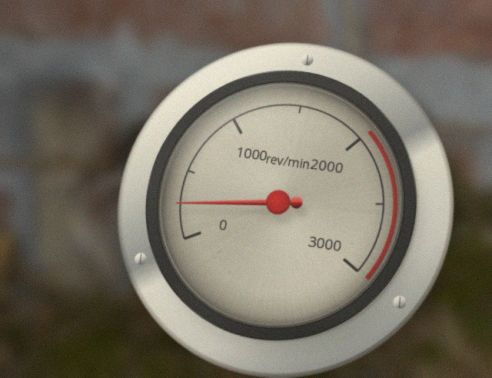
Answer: 250 rpm
